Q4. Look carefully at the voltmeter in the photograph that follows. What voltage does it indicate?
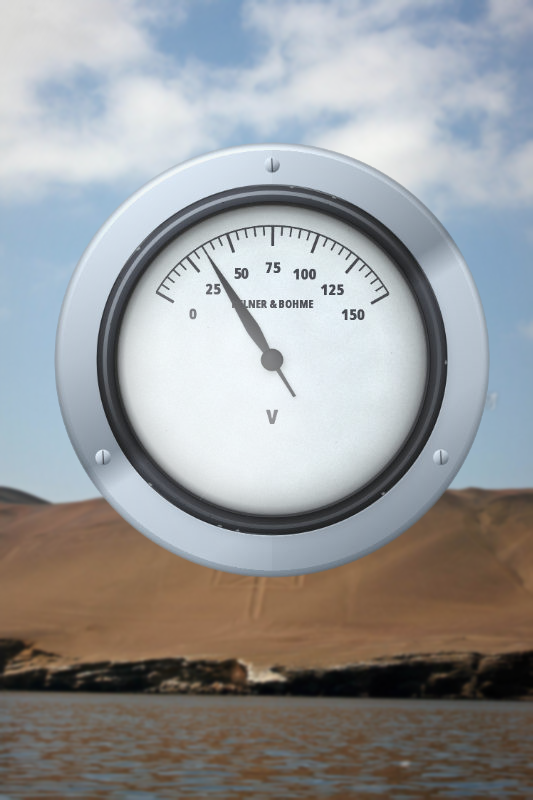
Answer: 35 V
